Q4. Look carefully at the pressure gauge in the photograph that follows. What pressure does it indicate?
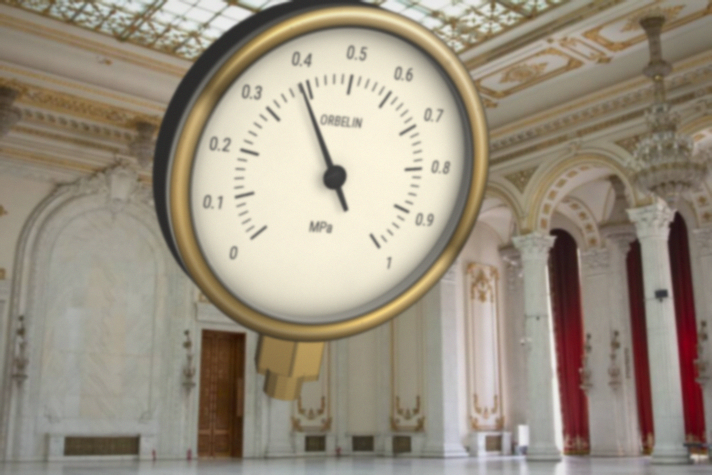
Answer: 0.38 MPa
